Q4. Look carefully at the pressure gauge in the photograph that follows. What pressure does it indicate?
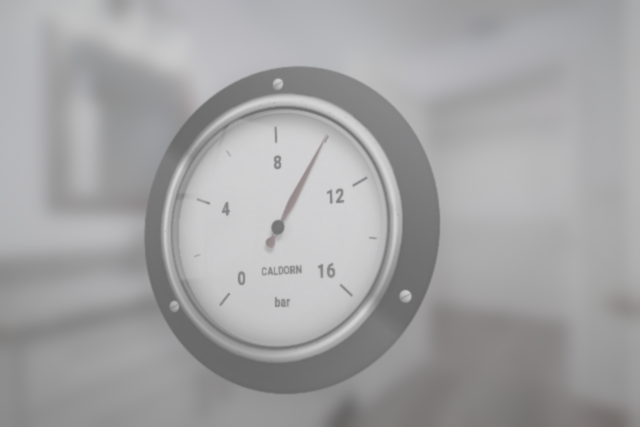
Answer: 10 bar
